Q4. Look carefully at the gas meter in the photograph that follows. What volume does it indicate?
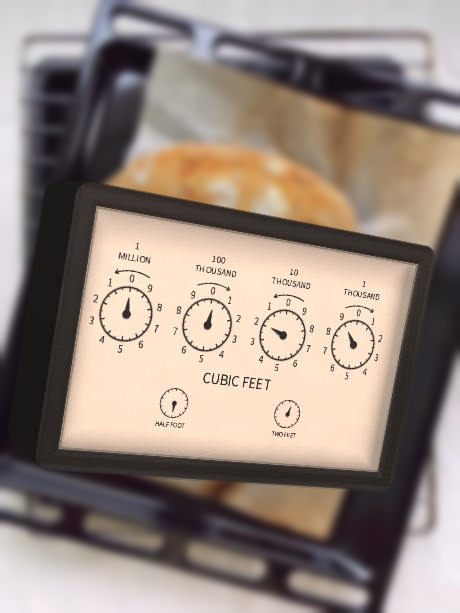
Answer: 1900 ft³
